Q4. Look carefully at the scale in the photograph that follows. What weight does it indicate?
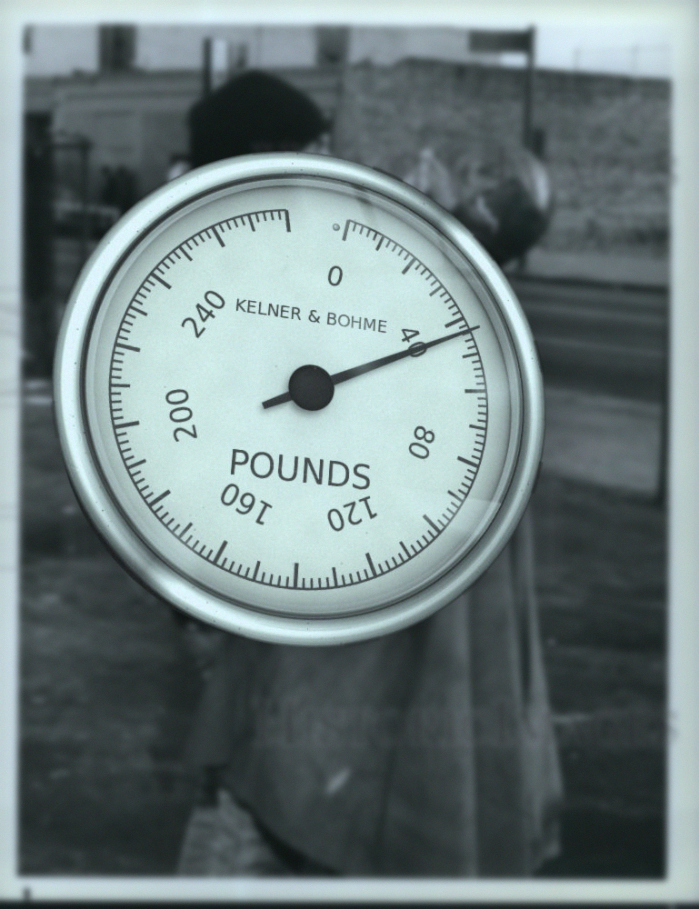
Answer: 44 lb
